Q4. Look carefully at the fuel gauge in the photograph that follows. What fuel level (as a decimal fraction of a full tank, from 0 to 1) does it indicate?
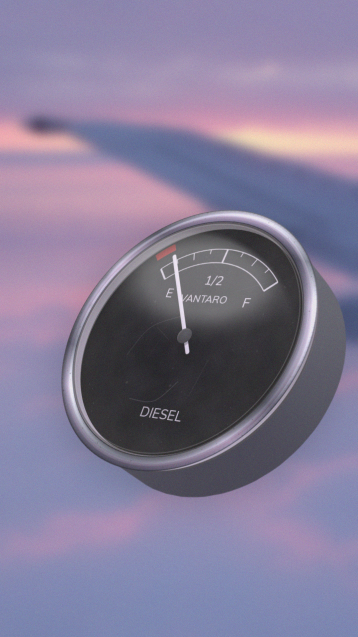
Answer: 0.125
